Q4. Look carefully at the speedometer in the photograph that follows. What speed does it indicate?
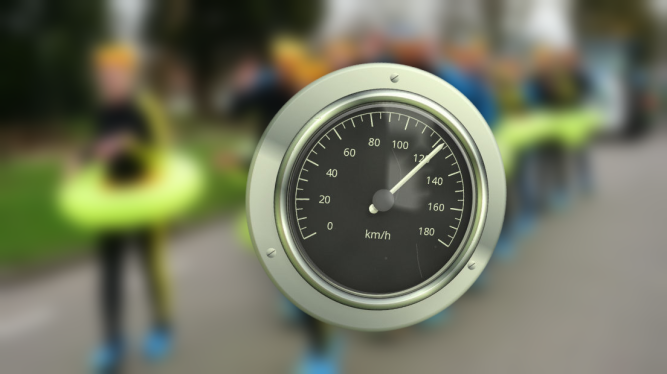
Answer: 122.5 km/h
